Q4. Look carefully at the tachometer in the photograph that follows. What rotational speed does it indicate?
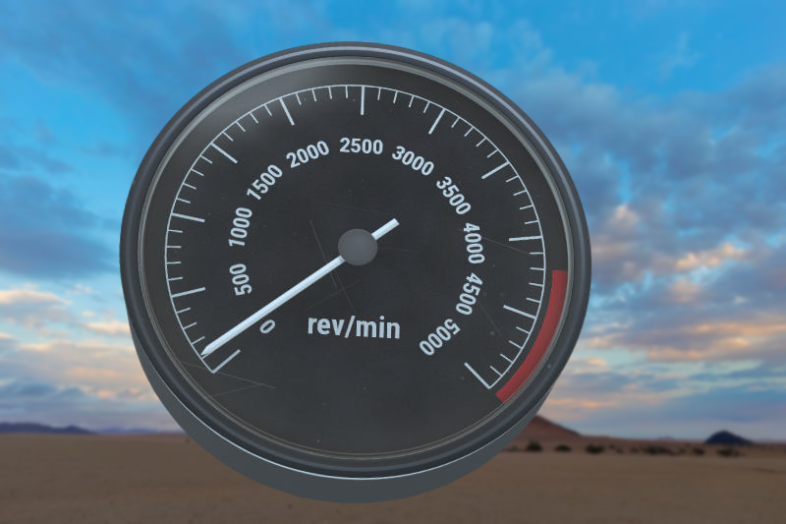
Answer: 100 rpm
